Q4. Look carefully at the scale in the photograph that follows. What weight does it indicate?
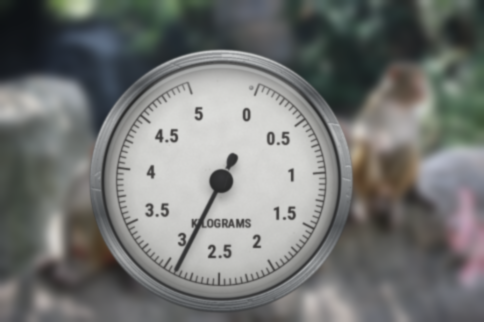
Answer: 2.9 kg
